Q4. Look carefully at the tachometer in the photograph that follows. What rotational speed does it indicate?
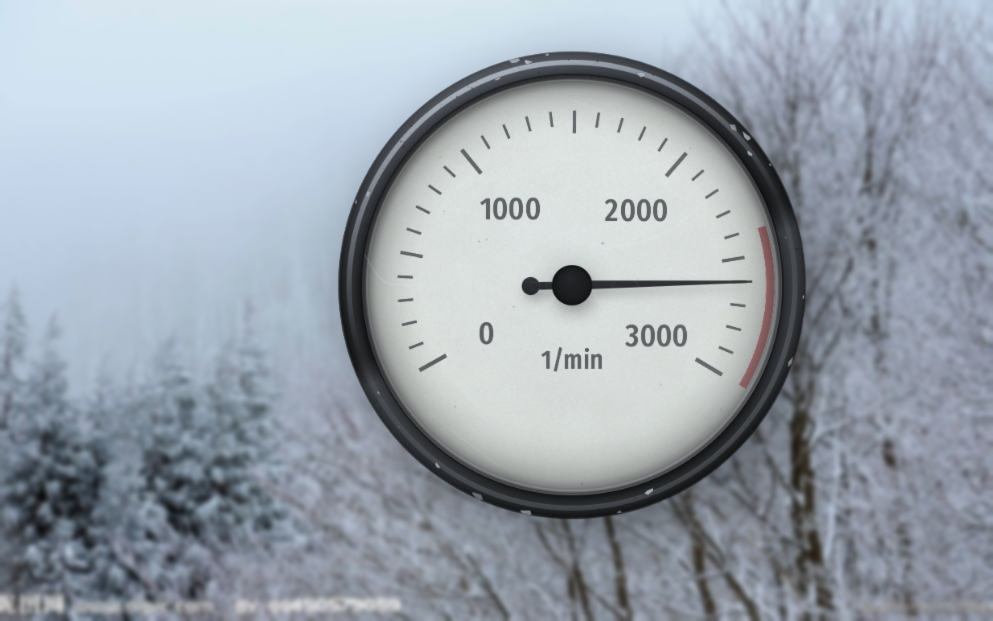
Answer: 2600 rpm
